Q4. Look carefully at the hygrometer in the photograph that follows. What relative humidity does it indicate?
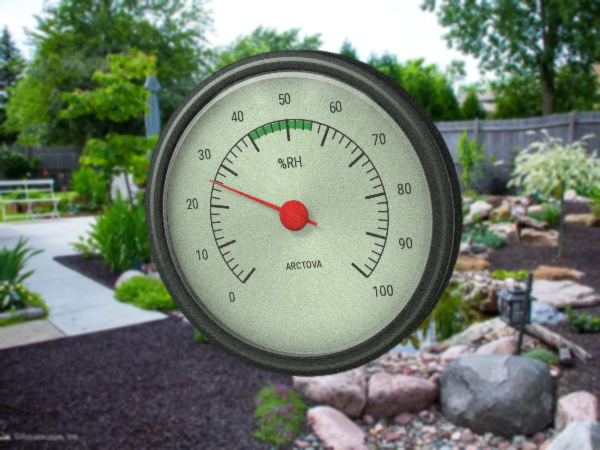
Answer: 26 %
